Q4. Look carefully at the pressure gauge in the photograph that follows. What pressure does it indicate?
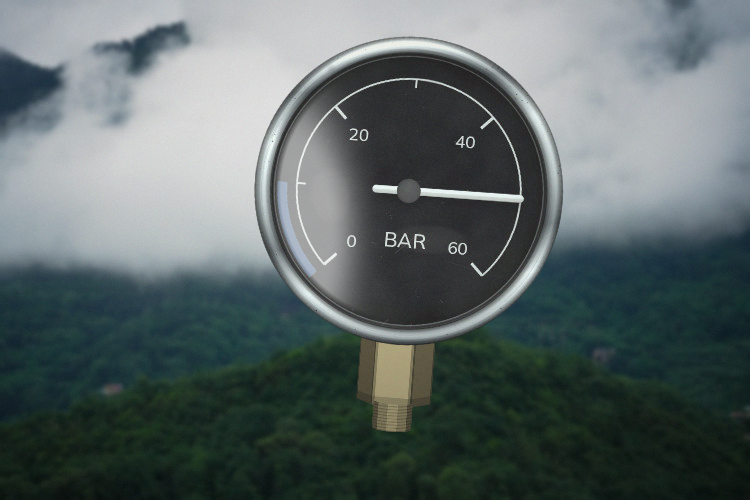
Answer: 50 bar
